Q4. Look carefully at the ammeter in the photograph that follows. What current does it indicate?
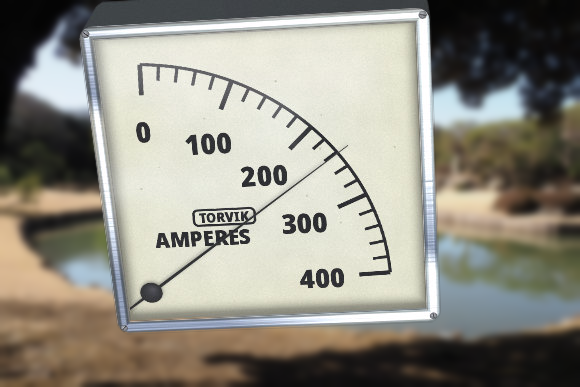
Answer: 240 A
